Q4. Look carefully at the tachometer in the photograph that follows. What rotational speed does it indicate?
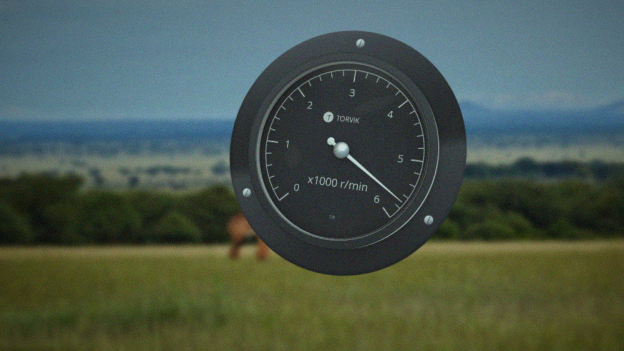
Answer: 5700 rpm
